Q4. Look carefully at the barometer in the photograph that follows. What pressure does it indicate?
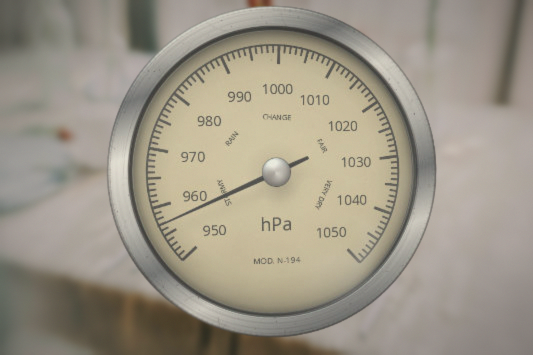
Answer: 957 hPa
